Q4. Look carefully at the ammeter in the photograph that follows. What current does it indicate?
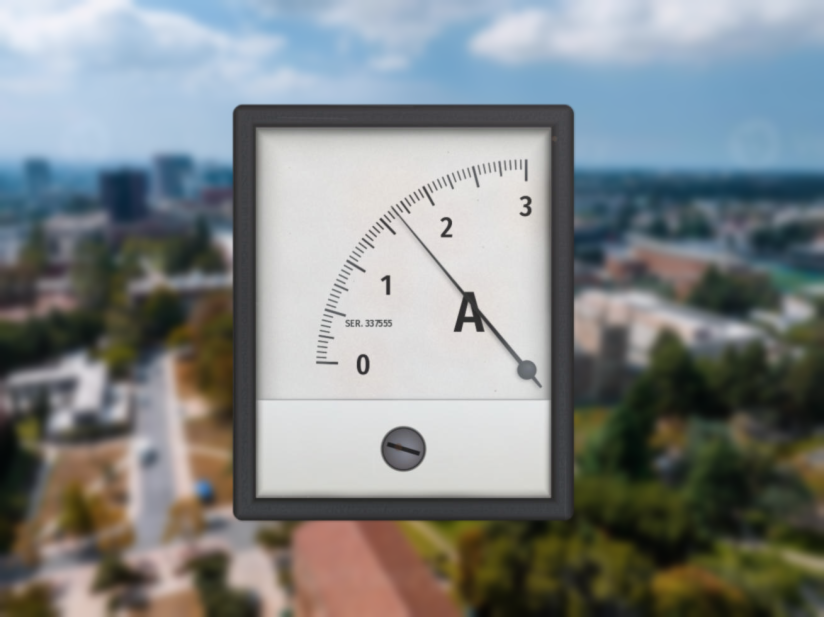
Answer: 1.65 A
